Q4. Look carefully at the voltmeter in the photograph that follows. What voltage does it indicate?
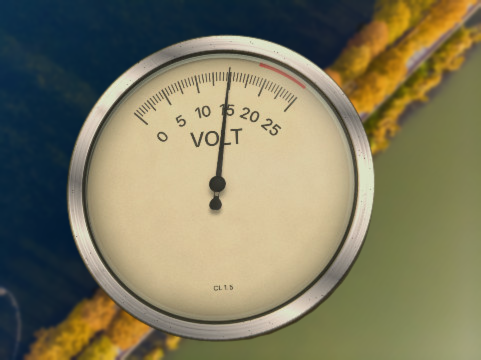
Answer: 15 V
